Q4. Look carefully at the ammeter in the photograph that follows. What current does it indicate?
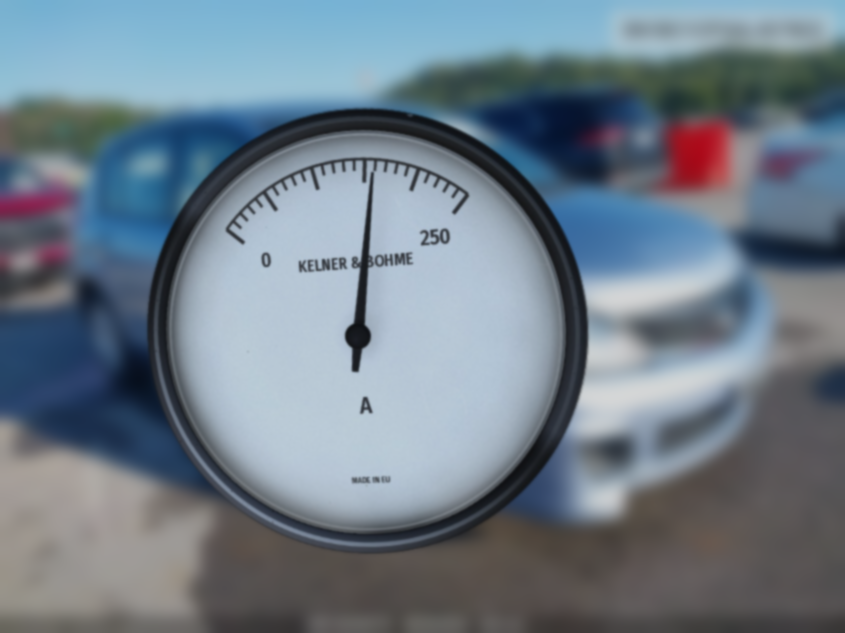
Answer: 160 A
